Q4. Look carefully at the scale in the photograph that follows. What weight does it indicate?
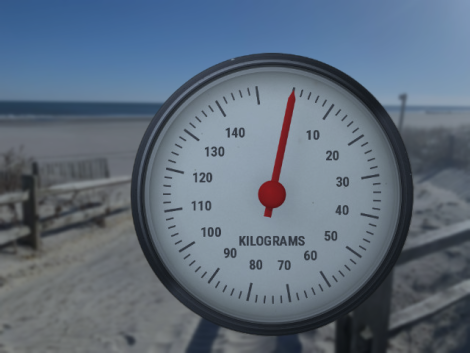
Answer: 0 kg
